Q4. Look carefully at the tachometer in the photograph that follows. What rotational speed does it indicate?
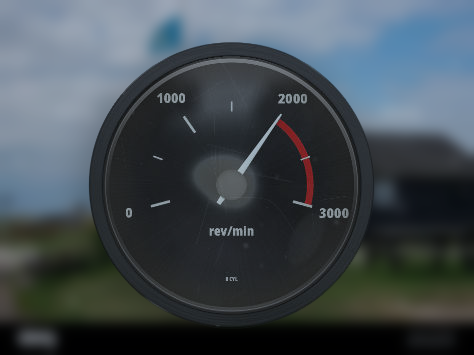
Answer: 2000 rpm
